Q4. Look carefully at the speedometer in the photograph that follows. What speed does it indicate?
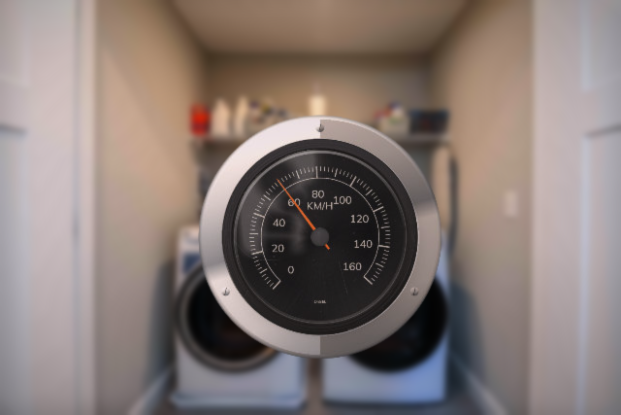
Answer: 60 km/h
